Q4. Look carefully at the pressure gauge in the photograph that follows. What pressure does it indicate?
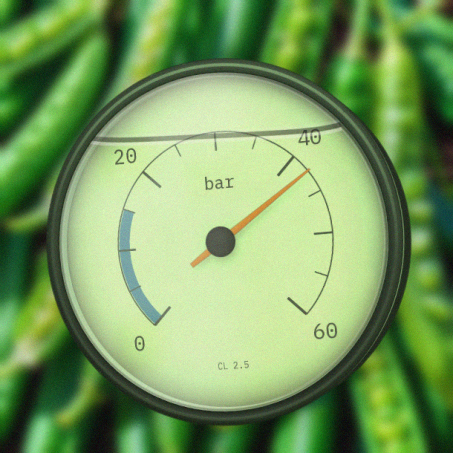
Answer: 42.5 bar
